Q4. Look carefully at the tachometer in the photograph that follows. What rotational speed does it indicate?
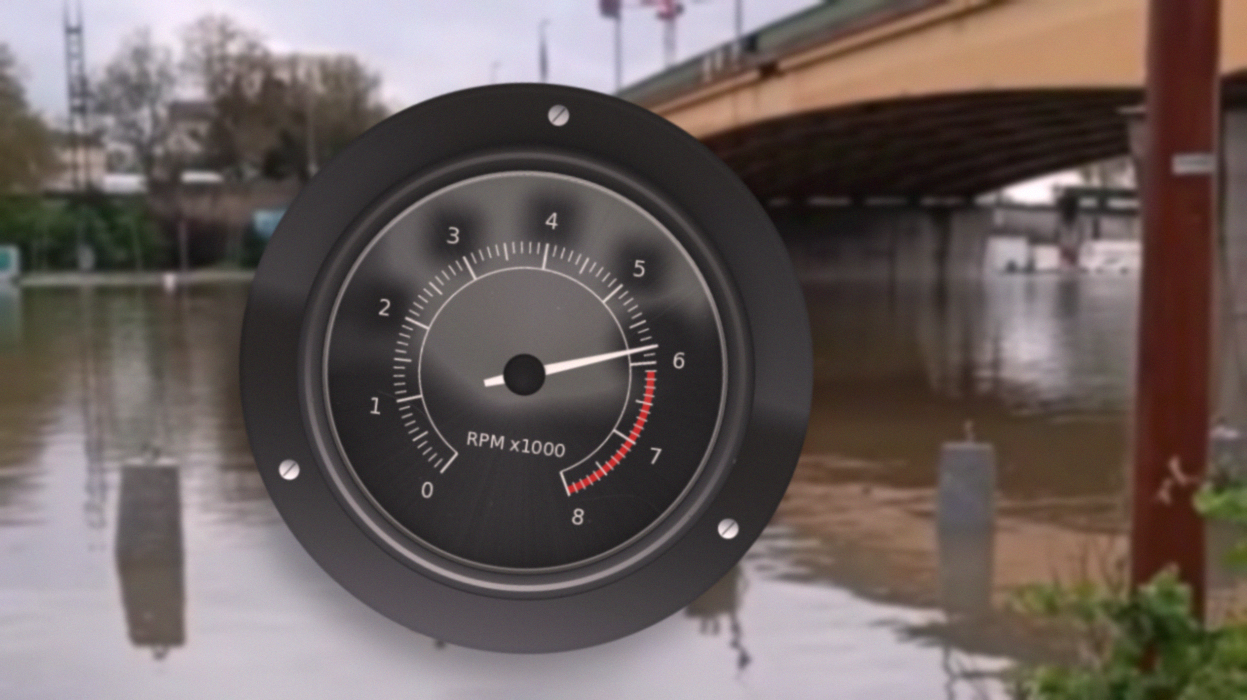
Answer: 5800 rpm
